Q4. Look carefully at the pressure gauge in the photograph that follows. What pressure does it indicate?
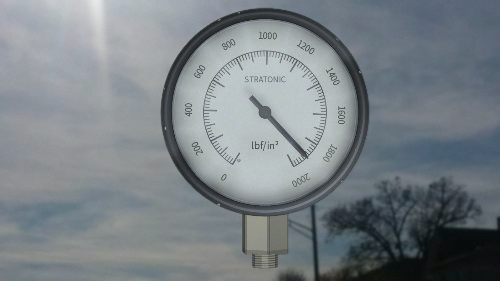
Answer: 1900 psi
